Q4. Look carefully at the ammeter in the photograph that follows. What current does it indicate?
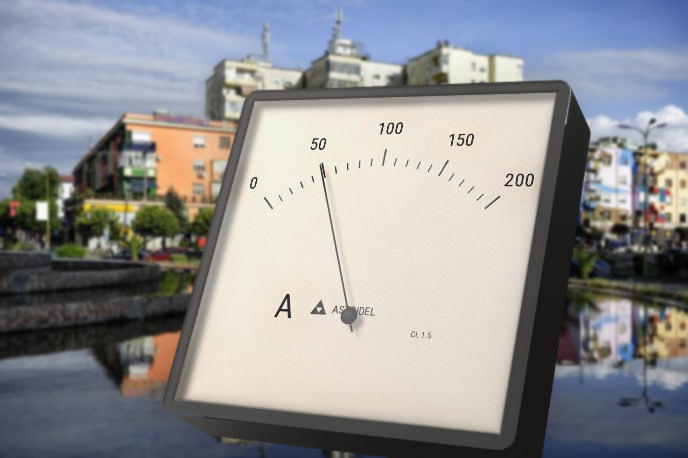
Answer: 50 A
